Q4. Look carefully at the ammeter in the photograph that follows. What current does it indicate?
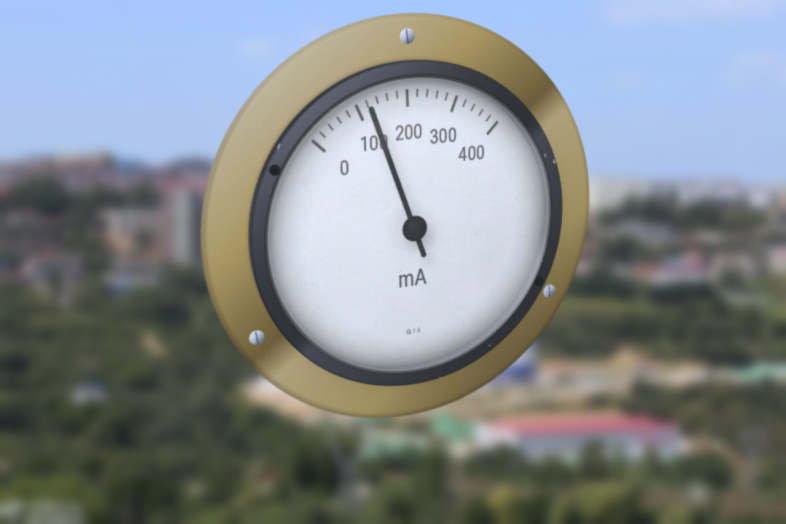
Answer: 120 mA
